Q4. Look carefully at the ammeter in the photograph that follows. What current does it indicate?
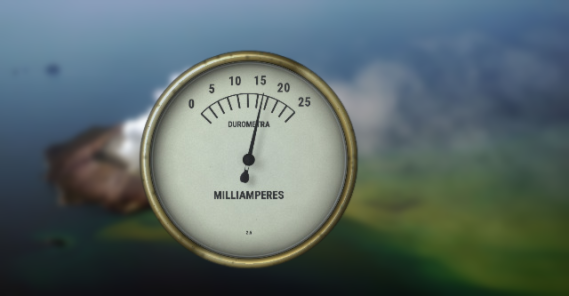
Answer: 16.25 mA
